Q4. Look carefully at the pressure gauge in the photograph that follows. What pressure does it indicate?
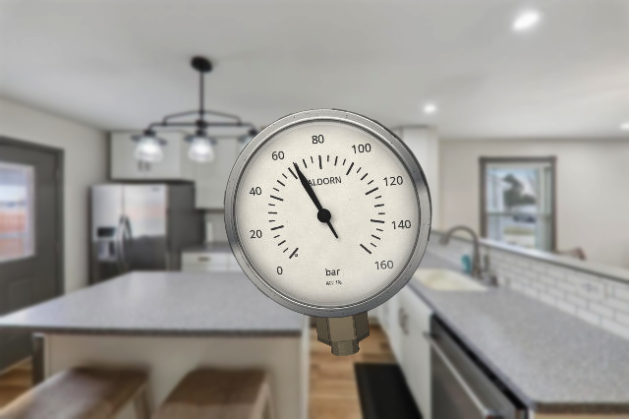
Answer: 65 bar
